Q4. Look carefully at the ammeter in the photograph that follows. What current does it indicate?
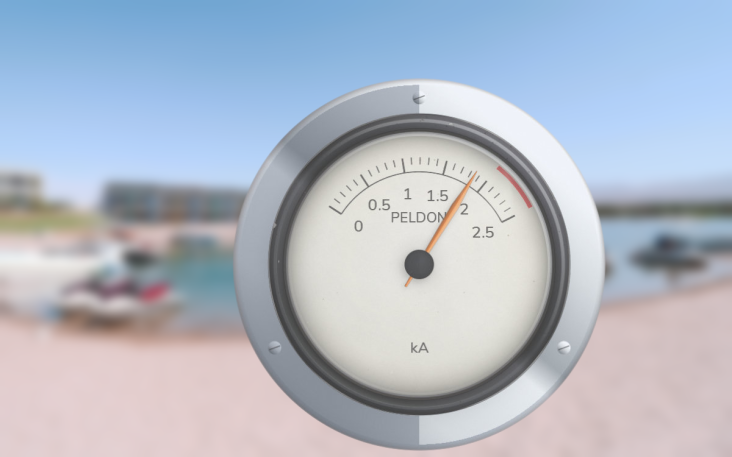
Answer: 1.85 kA
